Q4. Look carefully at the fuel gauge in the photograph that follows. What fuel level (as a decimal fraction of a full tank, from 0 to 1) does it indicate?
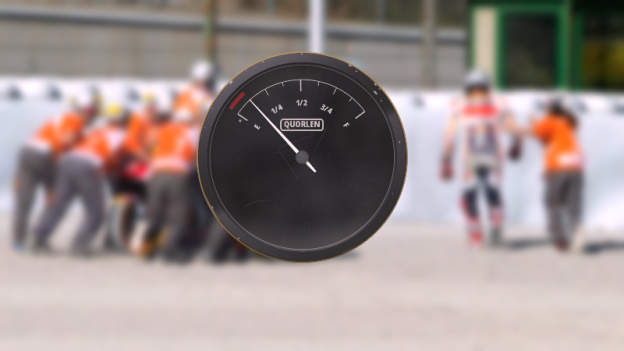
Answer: 0.125
